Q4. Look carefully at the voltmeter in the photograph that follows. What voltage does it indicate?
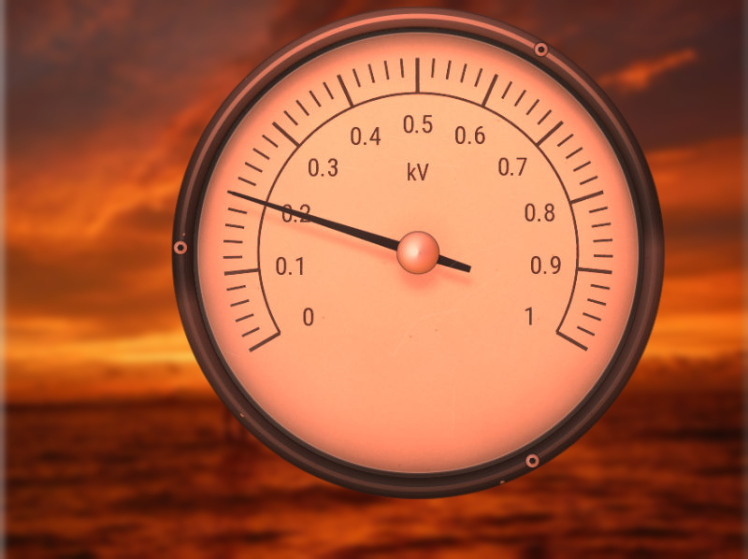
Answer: 0.2 kV
